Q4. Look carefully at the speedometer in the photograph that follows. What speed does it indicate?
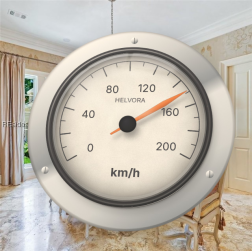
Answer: 150 km/h
